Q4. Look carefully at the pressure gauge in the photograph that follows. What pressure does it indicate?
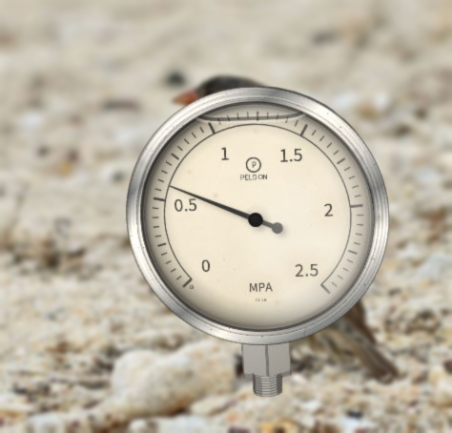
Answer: 0.6 MPa
